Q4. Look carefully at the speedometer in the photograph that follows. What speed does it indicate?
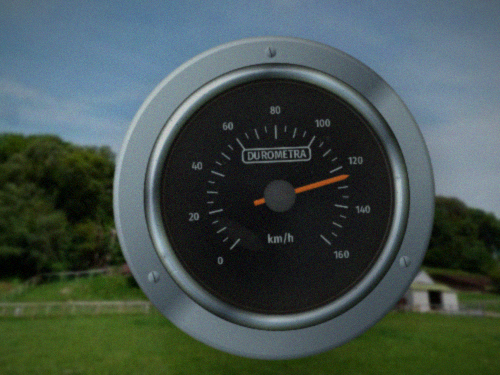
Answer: 125 km/h
